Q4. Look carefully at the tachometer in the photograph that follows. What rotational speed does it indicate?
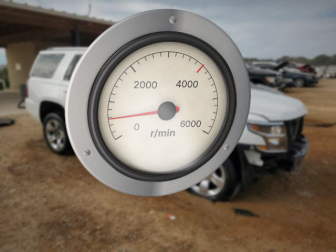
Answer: 600 rpm
